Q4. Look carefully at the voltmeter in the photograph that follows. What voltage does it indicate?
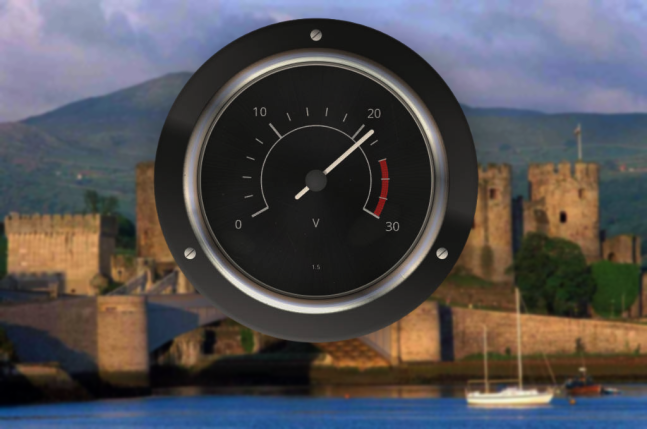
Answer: 21 V
